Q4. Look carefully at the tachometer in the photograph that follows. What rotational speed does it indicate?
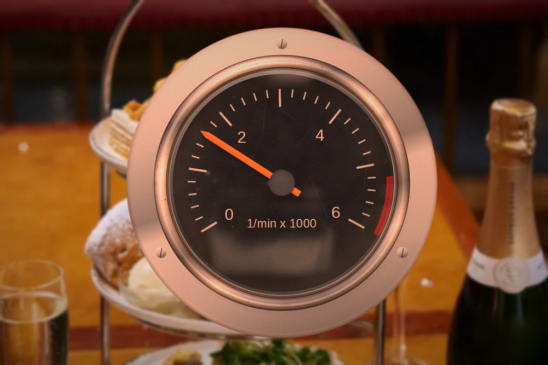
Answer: 1600 rpm
